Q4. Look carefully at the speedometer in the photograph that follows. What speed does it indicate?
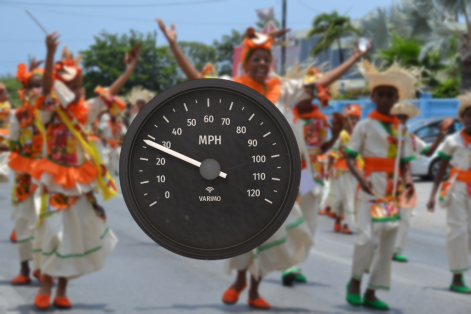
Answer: 27.5 mph
